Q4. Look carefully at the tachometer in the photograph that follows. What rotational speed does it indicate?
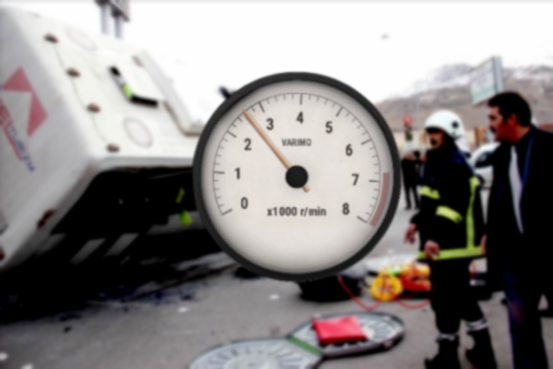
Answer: 2600 rpm
